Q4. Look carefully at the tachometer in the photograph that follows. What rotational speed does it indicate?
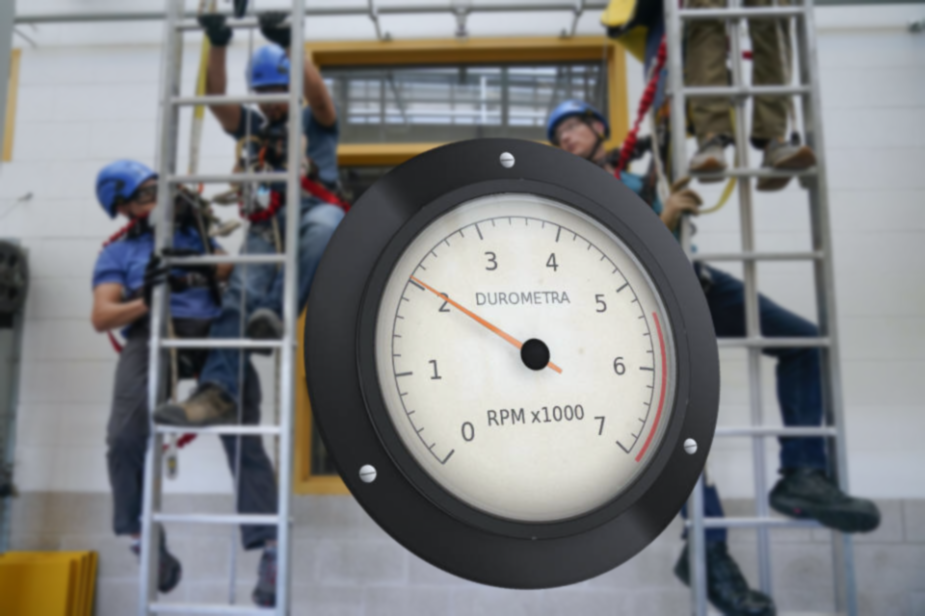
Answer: 2000 rpm
